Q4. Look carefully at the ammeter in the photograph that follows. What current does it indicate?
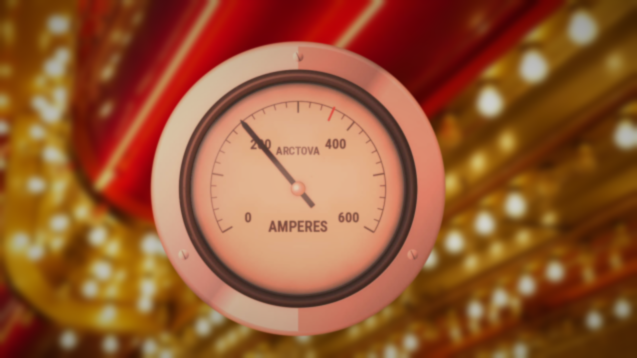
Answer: 200 A
